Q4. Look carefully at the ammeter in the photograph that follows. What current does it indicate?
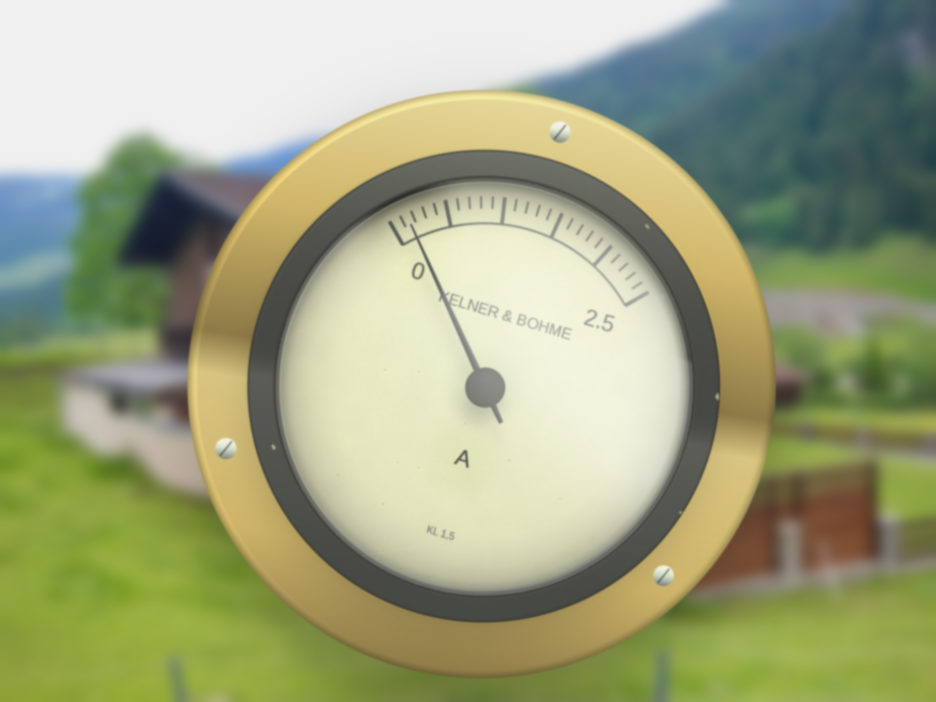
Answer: 0.15 A
